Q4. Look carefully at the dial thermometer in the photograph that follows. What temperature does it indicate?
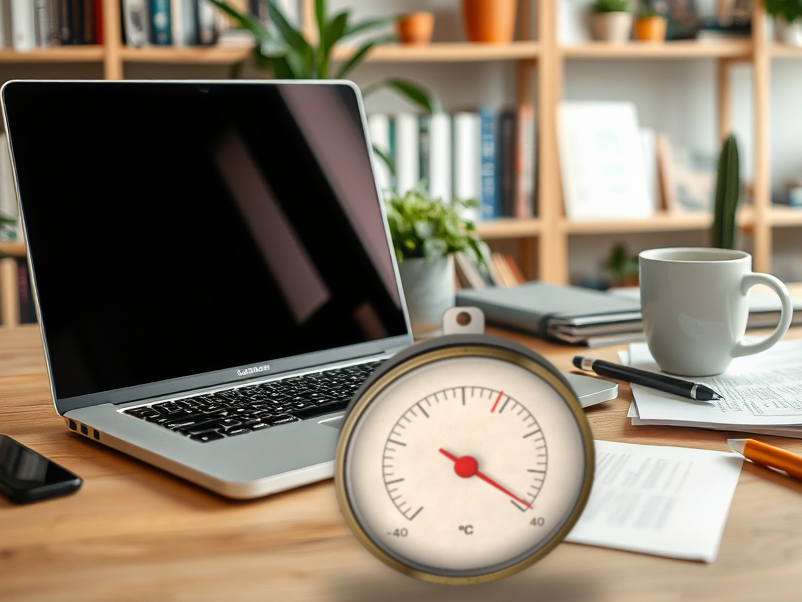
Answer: 38 °C
